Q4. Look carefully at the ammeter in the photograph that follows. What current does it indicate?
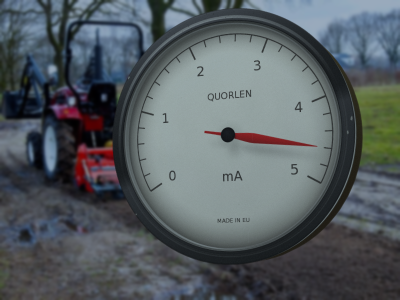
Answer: 4.6 mA
